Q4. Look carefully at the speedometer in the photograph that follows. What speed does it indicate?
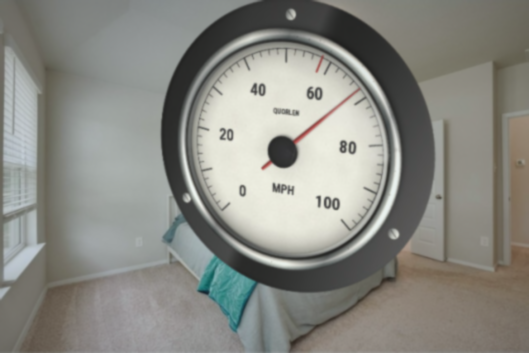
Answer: 68 mph
